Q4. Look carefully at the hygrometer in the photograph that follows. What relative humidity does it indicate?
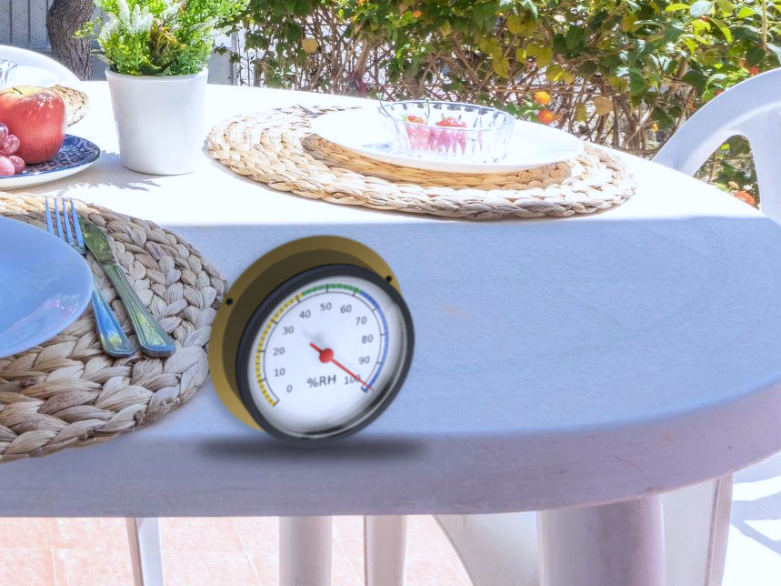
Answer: 98 %
